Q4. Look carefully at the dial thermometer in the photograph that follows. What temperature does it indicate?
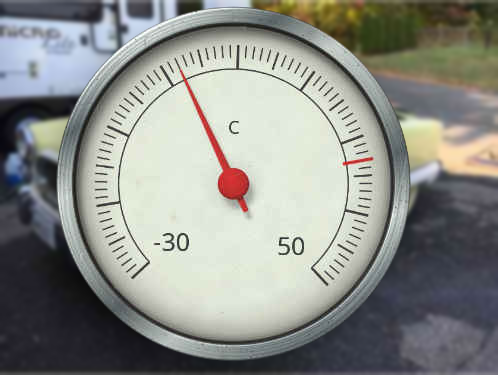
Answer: 2 °C
